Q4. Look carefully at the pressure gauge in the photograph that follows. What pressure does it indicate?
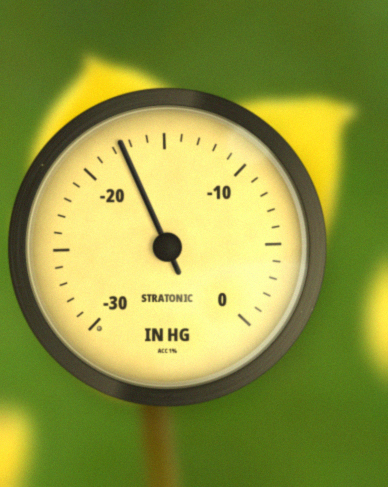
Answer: -17.5 inHg
